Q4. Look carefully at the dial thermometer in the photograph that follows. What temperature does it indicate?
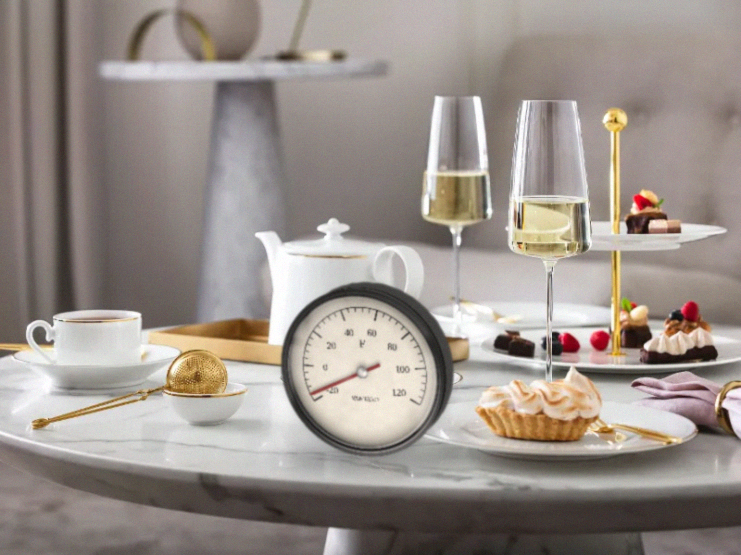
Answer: -16 °F
